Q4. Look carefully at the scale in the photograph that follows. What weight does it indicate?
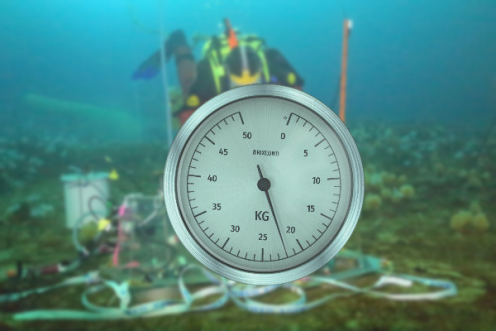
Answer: 22 kg
